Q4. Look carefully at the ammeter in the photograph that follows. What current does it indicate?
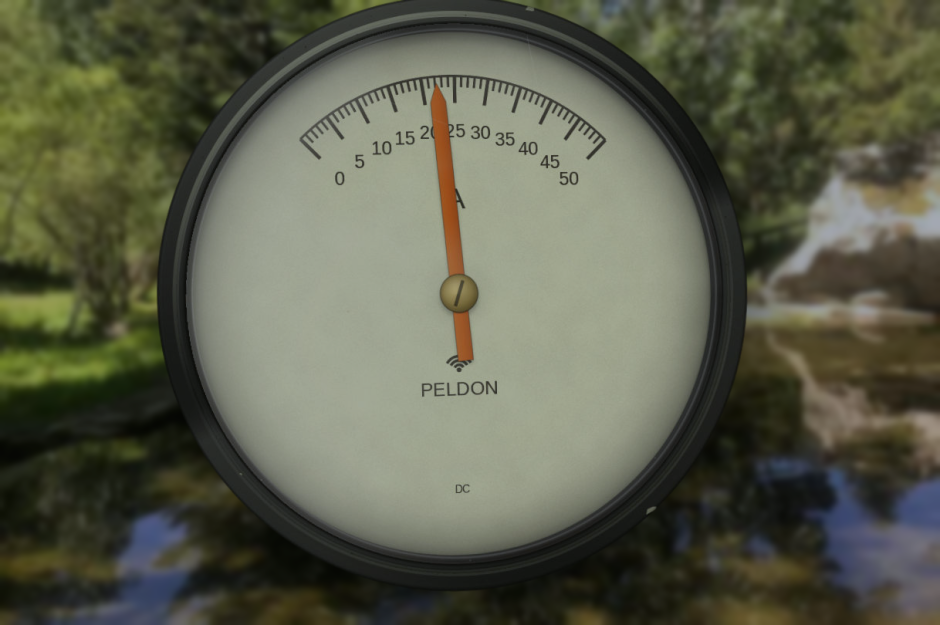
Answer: 22 A
